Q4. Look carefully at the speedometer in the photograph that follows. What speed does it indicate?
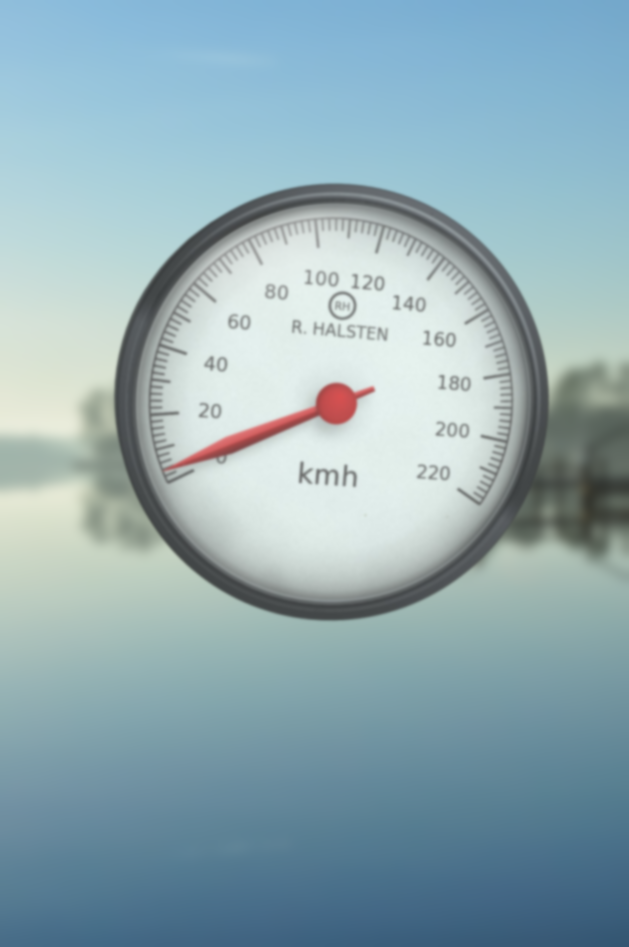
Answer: 4 km/h
